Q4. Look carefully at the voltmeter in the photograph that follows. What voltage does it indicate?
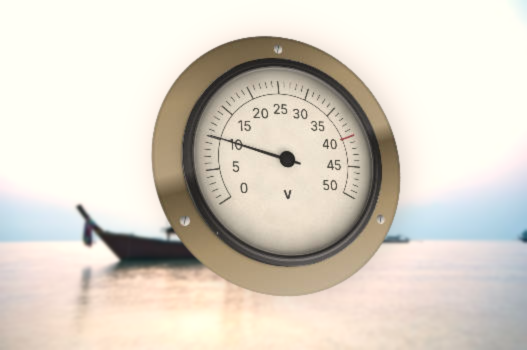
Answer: 10 V
